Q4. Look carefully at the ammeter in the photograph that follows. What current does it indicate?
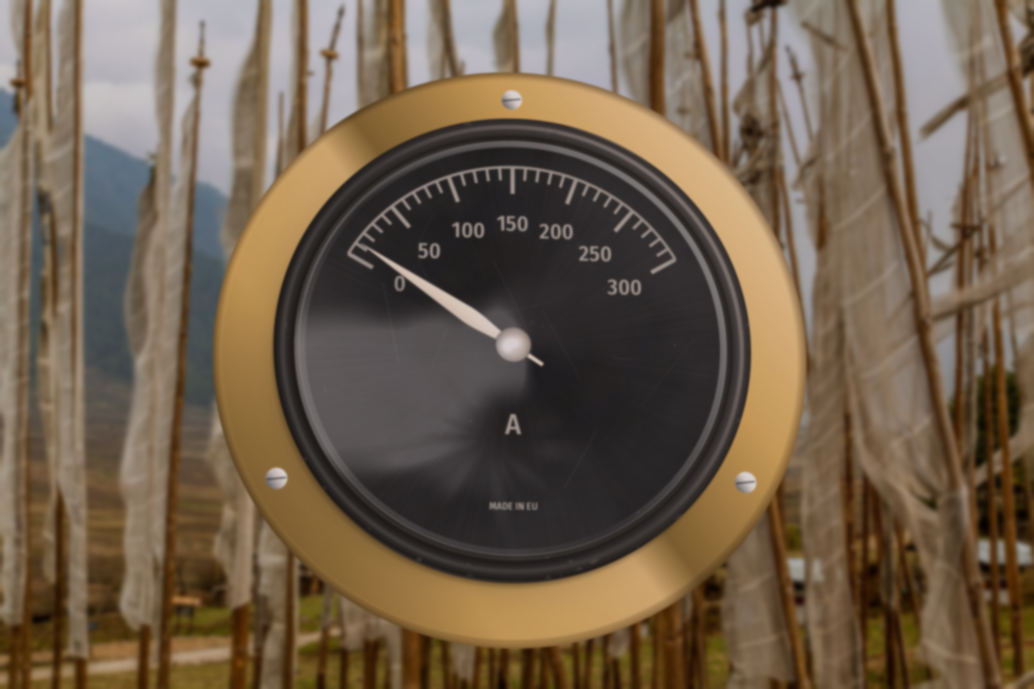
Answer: 10 A
